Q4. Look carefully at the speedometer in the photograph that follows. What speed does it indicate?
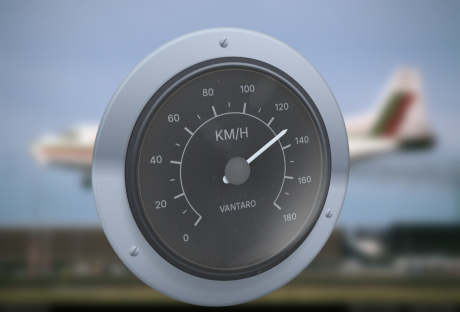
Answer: 130 km/h
